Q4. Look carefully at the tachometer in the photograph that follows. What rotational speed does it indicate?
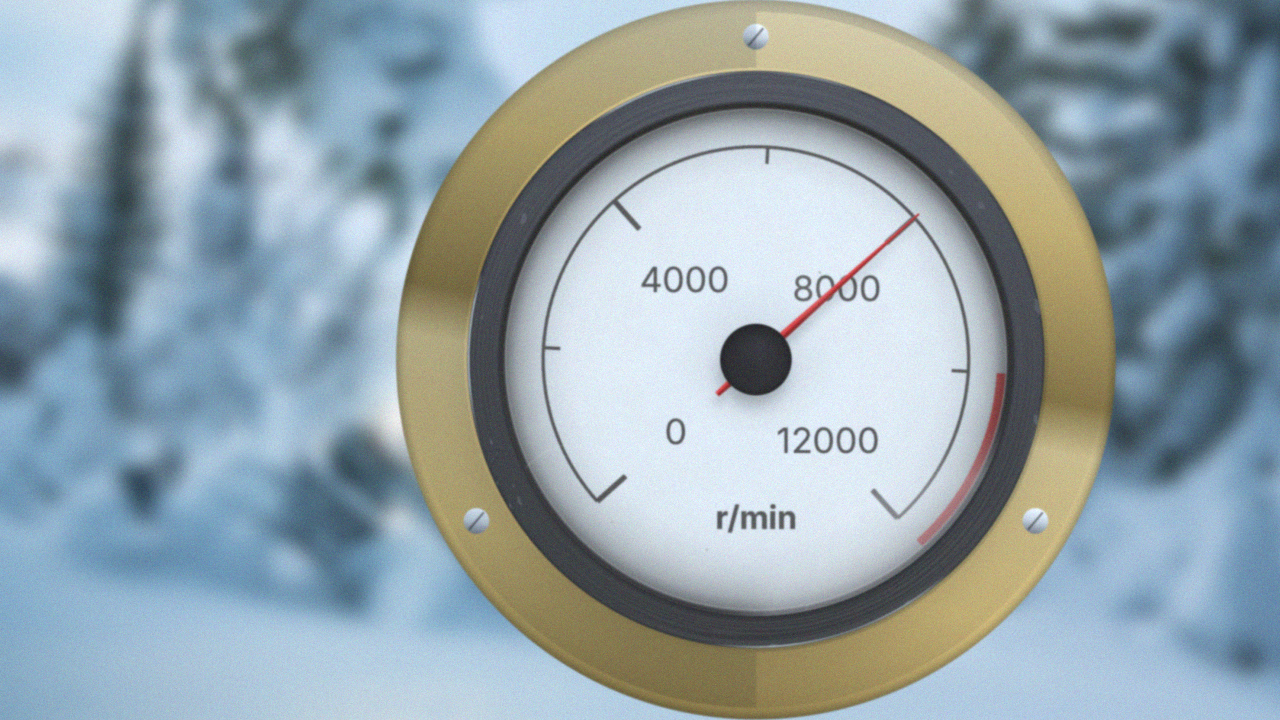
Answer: 8000 rpm
